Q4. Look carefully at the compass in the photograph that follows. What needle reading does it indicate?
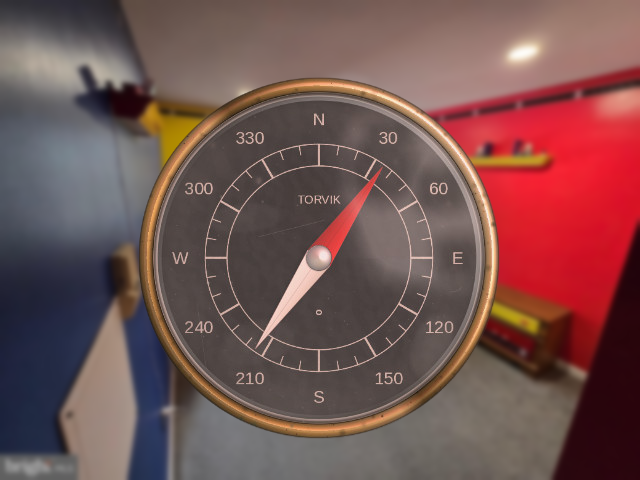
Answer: 35 °
